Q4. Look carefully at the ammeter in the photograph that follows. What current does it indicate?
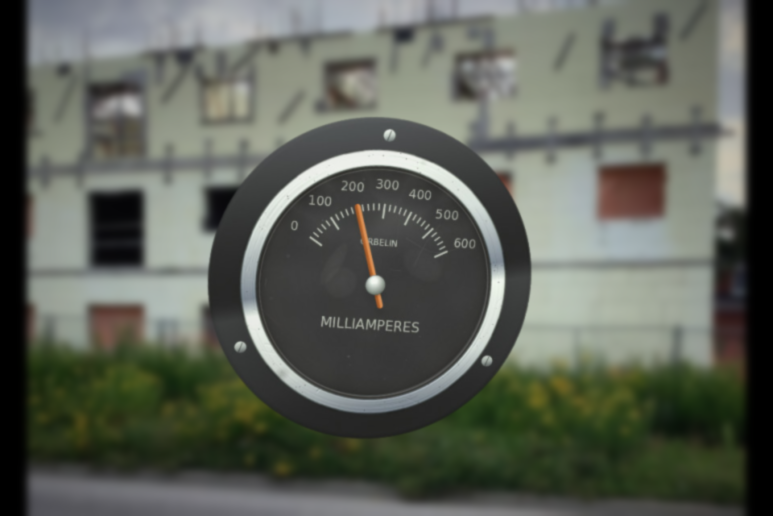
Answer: 200 mA
